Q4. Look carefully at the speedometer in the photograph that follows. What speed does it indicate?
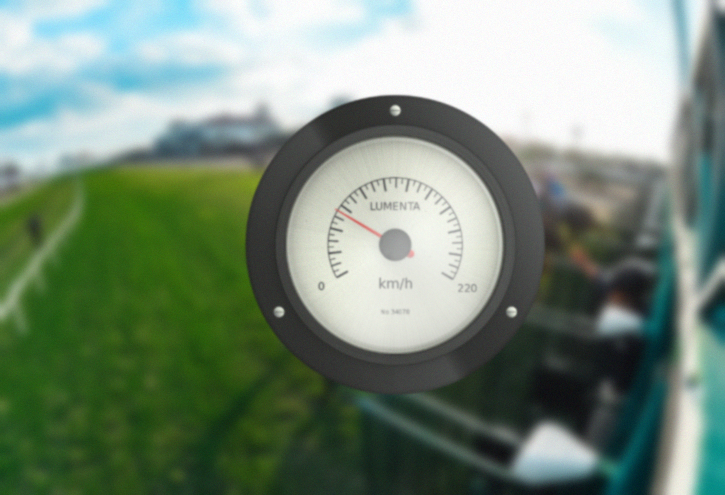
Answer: 55 km/h
